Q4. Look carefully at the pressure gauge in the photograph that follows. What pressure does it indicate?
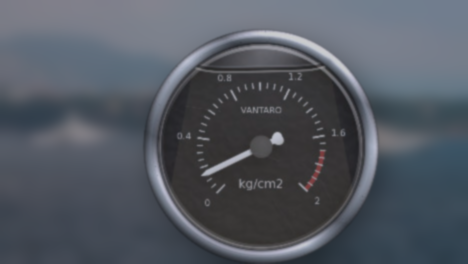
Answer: 0.15 kg/cm²
